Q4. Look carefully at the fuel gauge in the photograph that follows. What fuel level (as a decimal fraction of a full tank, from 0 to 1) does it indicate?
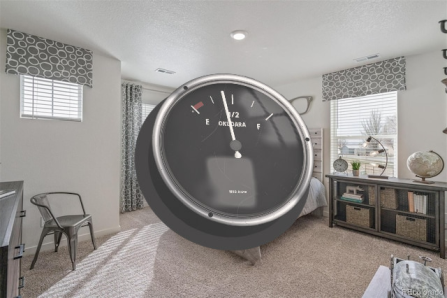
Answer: 0.375
